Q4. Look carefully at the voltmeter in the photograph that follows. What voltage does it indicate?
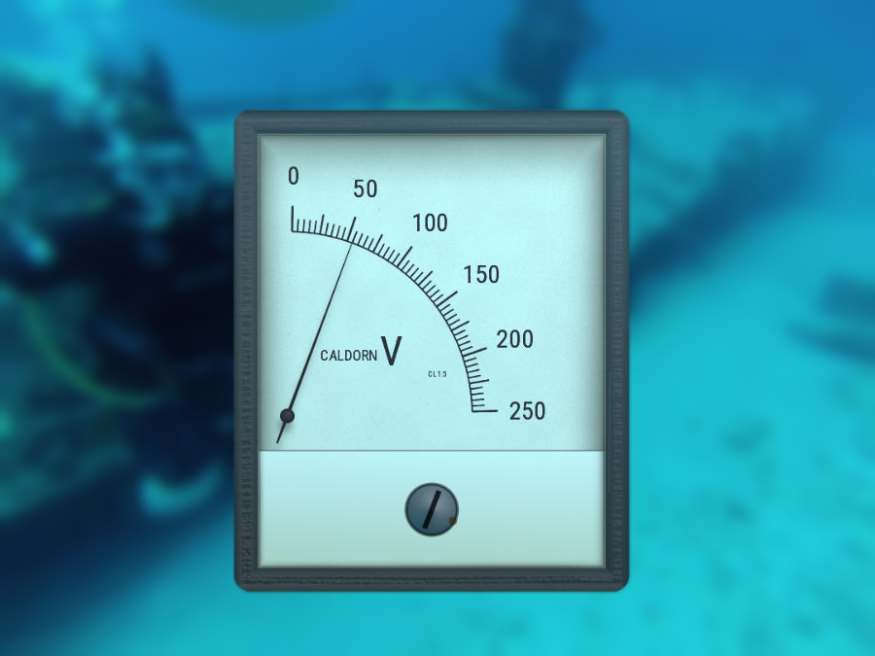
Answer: 55 V
